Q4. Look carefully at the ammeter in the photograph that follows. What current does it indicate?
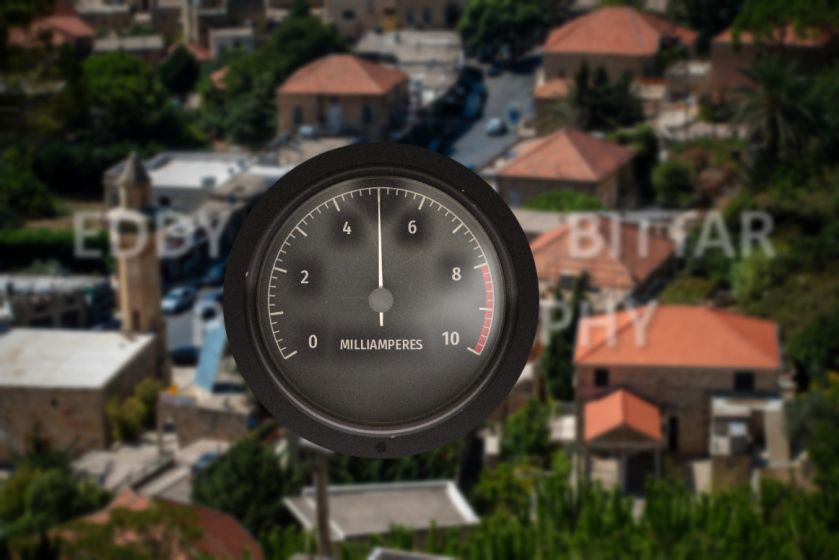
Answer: 5 mA
